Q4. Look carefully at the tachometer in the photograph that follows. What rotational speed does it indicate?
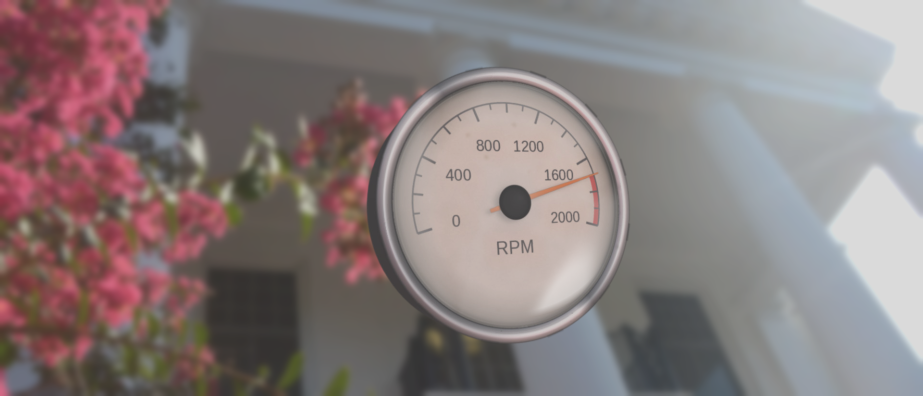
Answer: 1700 rpm
